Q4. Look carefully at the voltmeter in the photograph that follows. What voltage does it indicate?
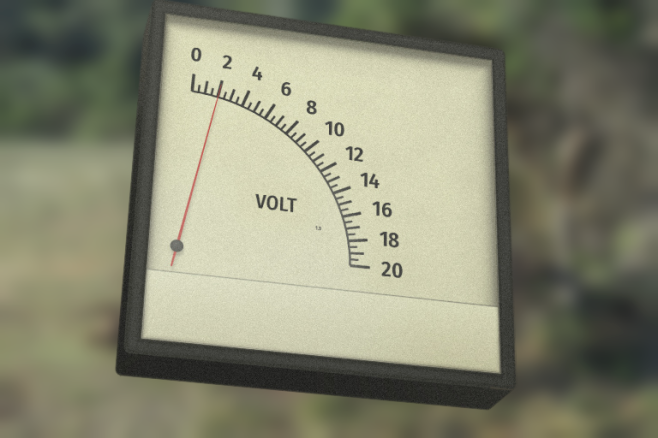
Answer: 2 V
